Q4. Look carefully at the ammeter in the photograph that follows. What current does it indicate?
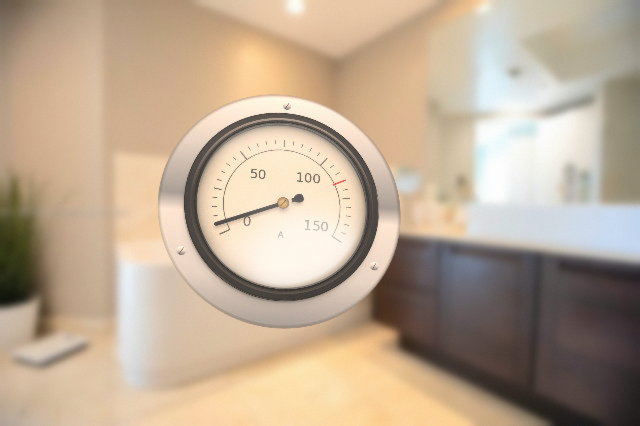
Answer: 5 A
